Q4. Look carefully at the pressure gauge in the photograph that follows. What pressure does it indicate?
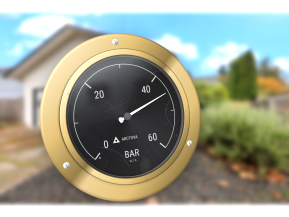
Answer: 45 bar
